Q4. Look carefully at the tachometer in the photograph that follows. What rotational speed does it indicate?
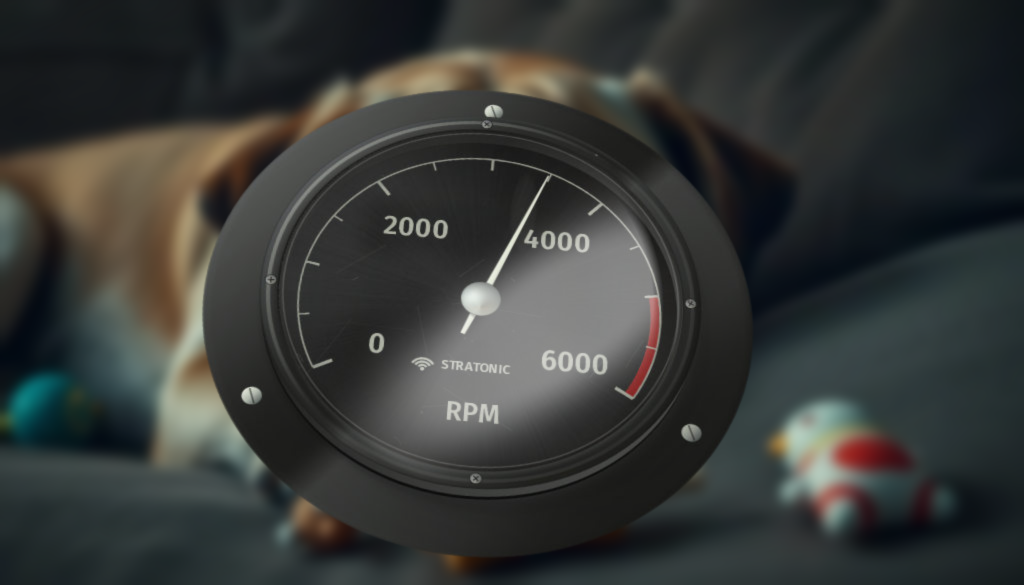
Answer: 3500 rpm
